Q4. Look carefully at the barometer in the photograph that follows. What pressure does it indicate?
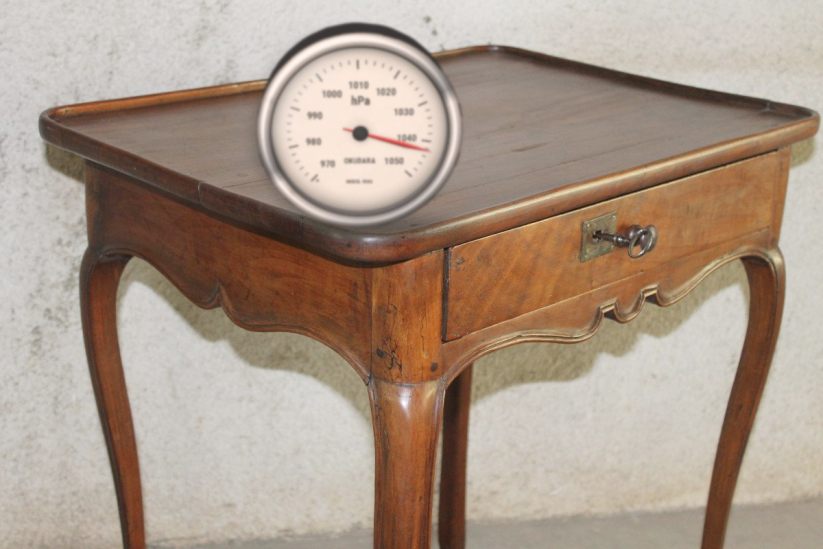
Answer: 1042 hPa
